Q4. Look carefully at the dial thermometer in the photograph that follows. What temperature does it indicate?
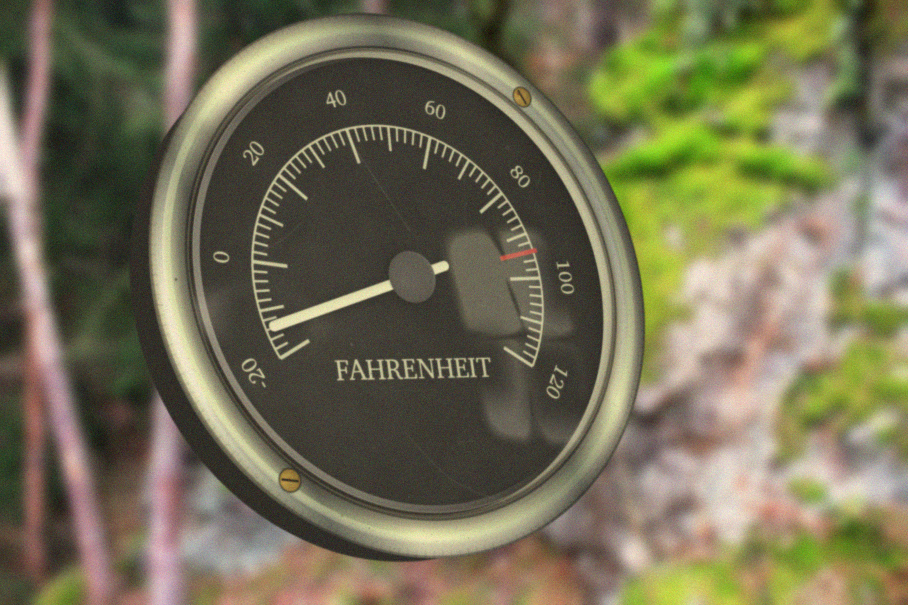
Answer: -14 °F
